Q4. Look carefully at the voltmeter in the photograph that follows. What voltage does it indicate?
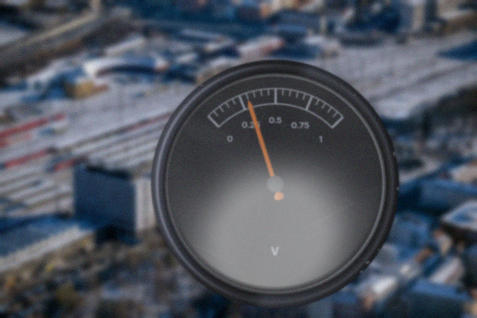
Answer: 0.3 V
